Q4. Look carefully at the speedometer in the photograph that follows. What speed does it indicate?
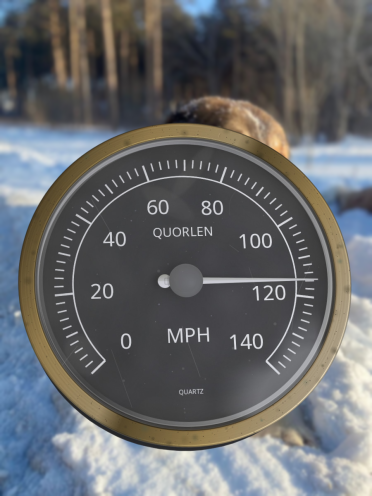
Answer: 116 mph
